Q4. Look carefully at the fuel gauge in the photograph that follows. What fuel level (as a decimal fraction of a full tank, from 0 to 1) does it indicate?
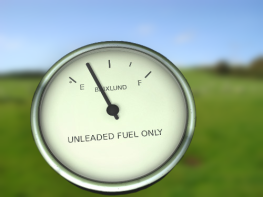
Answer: 0.25
